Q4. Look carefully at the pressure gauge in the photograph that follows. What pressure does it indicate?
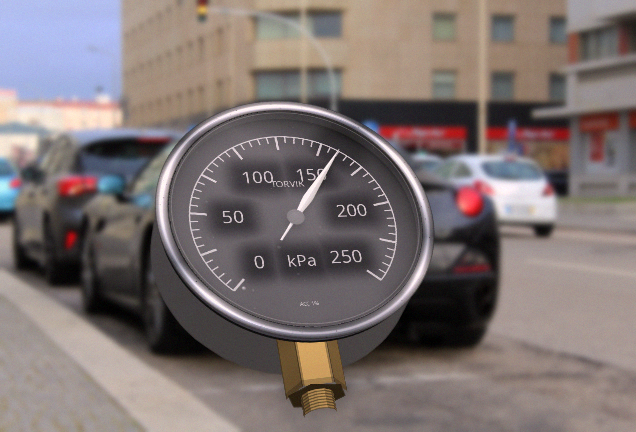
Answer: 160 kPa
